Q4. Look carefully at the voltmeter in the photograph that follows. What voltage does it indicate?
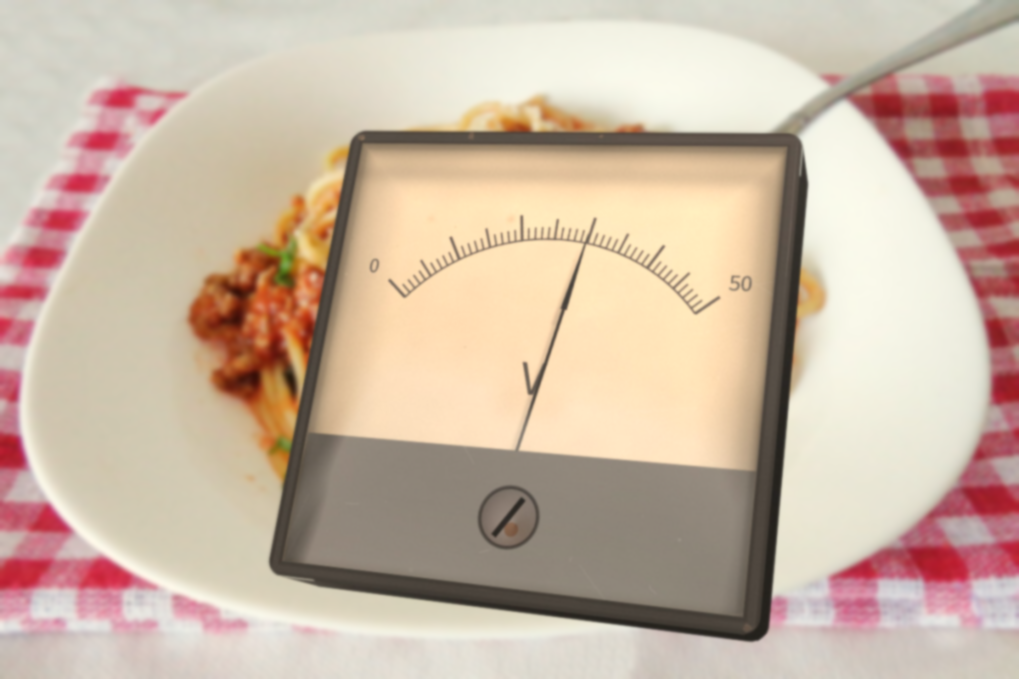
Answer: 30 V
